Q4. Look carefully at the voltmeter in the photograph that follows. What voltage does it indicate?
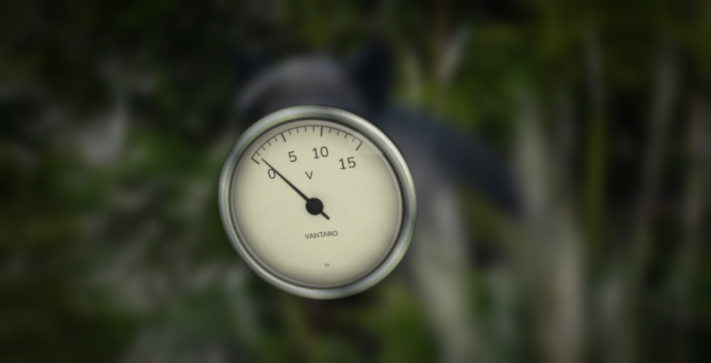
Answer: 1 V
